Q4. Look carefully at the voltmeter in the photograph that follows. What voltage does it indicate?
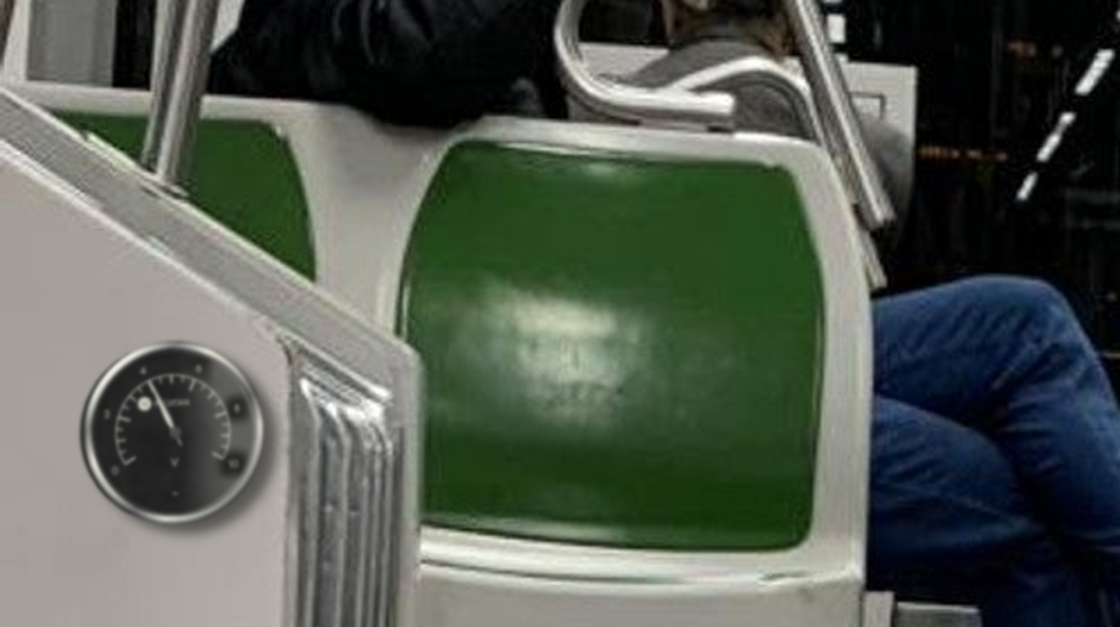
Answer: 4 V
